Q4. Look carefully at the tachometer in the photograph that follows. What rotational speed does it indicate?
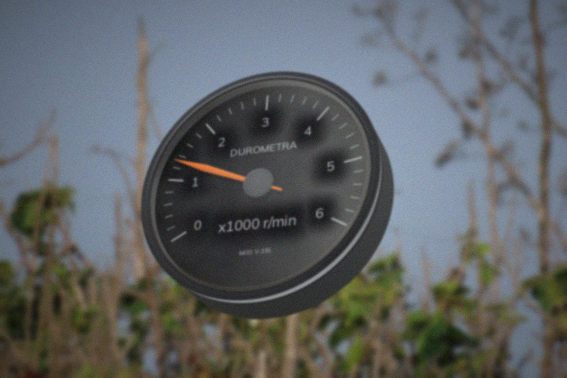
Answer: 1300 rpm
